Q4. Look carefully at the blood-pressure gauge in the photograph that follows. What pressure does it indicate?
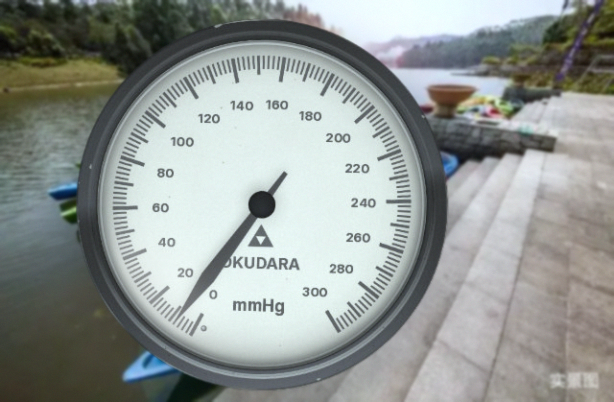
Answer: 8 mmHg
